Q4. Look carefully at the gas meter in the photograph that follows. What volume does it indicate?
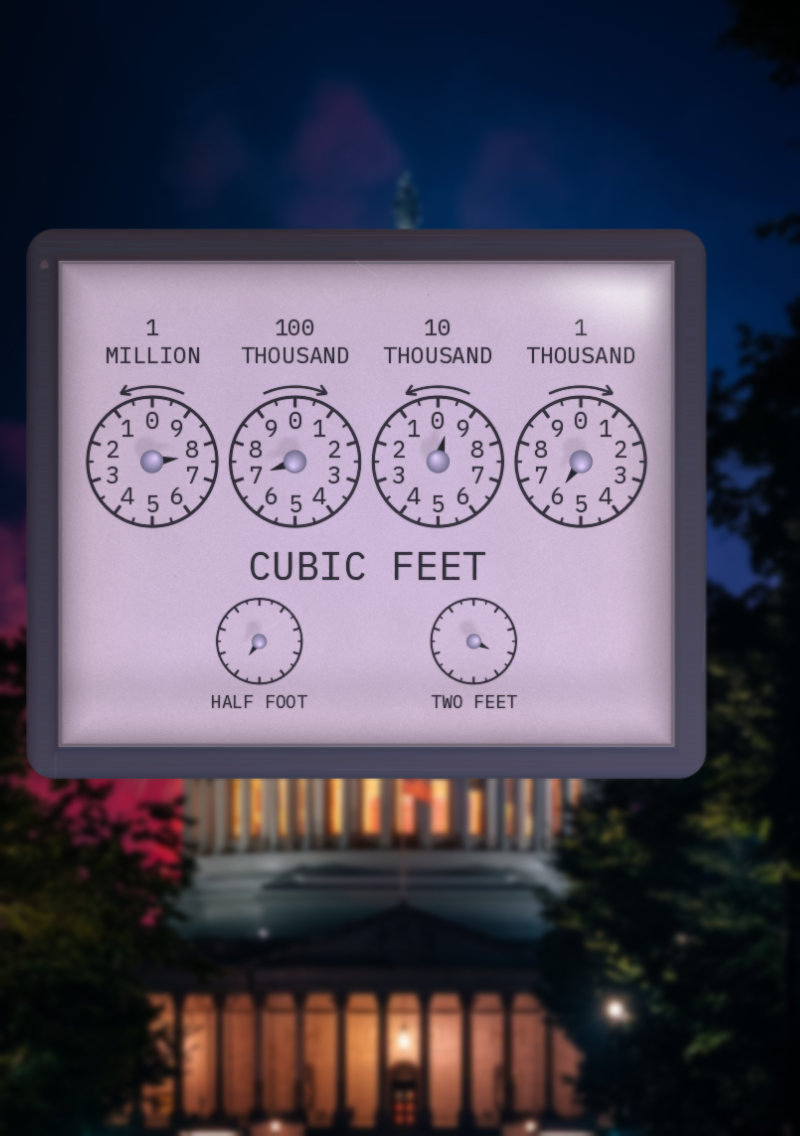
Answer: 769600 ft³
